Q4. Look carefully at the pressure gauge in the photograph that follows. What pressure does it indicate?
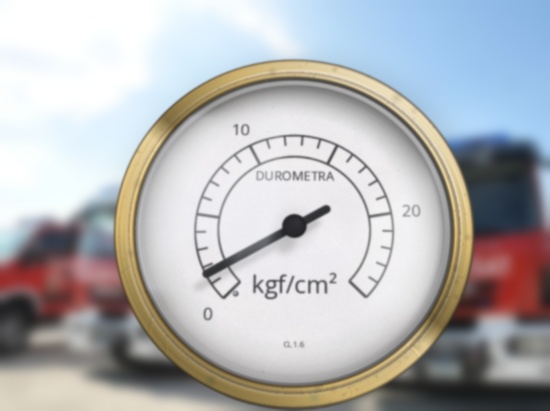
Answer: 1.5 kg/cm²
